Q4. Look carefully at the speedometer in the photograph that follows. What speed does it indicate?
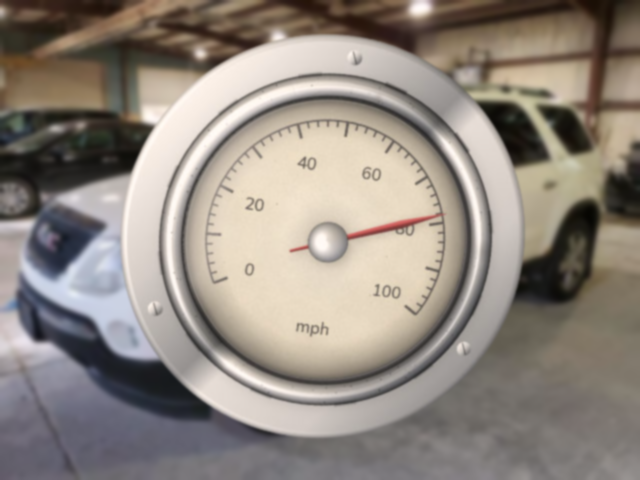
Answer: 78 mph
